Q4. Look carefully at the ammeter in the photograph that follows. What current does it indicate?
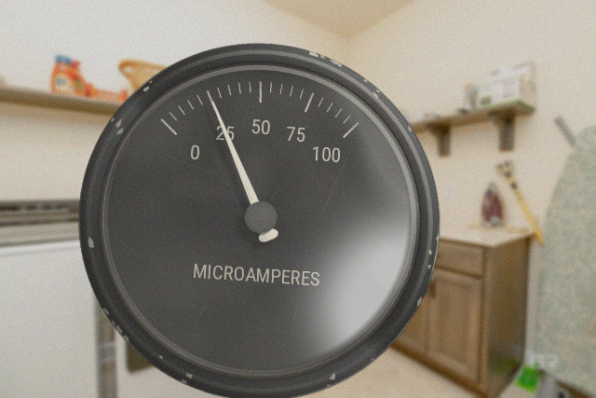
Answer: 25 µA
